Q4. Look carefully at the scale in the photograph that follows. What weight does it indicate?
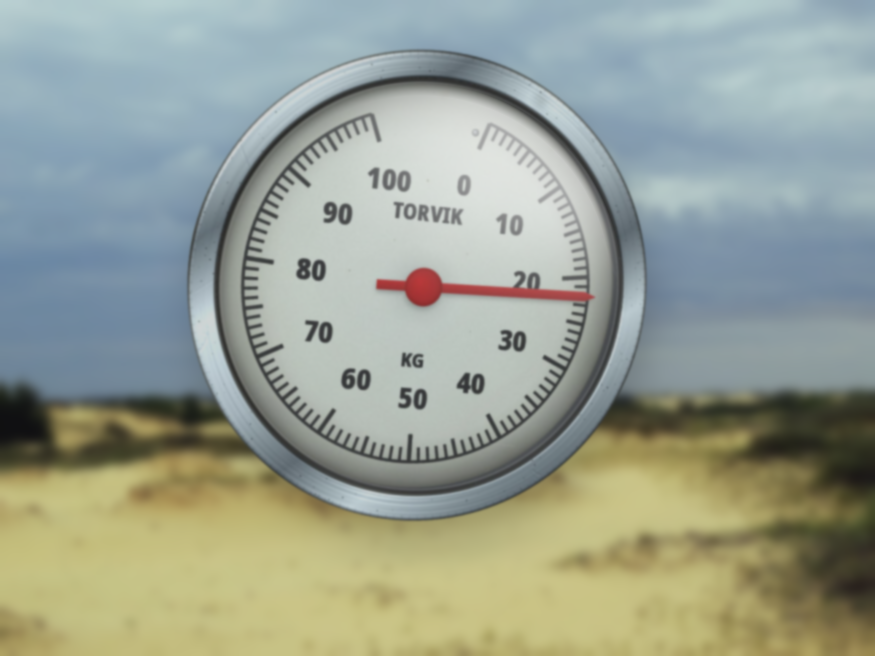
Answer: 22 kg
